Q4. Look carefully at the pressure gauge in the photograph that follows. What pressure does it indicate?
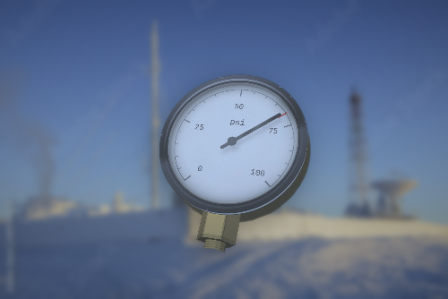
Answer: 70 psi
